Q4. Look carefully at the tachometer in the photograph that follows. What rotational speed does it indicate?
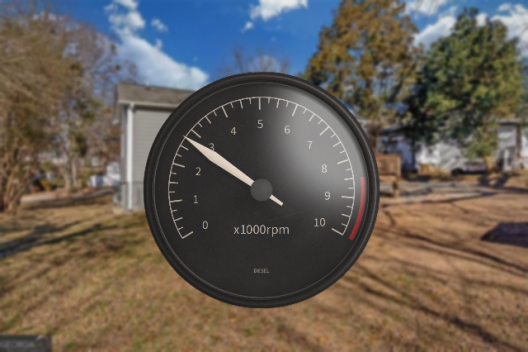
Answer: 2750 rpm
